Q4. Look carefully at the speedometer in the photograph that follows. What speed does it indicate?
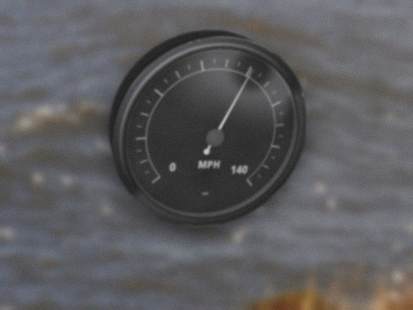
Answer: 80 mph
